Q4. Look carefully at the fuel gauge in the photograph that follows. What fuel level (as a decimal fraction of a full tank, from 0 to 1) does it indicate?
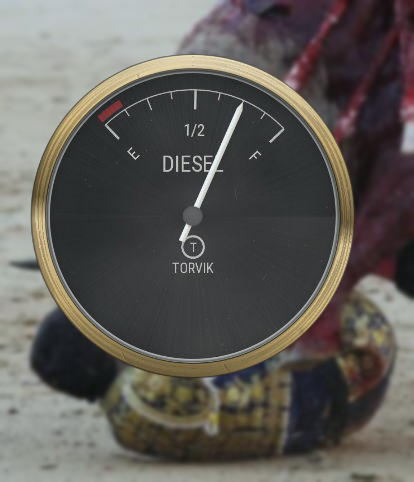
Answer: 0.75
